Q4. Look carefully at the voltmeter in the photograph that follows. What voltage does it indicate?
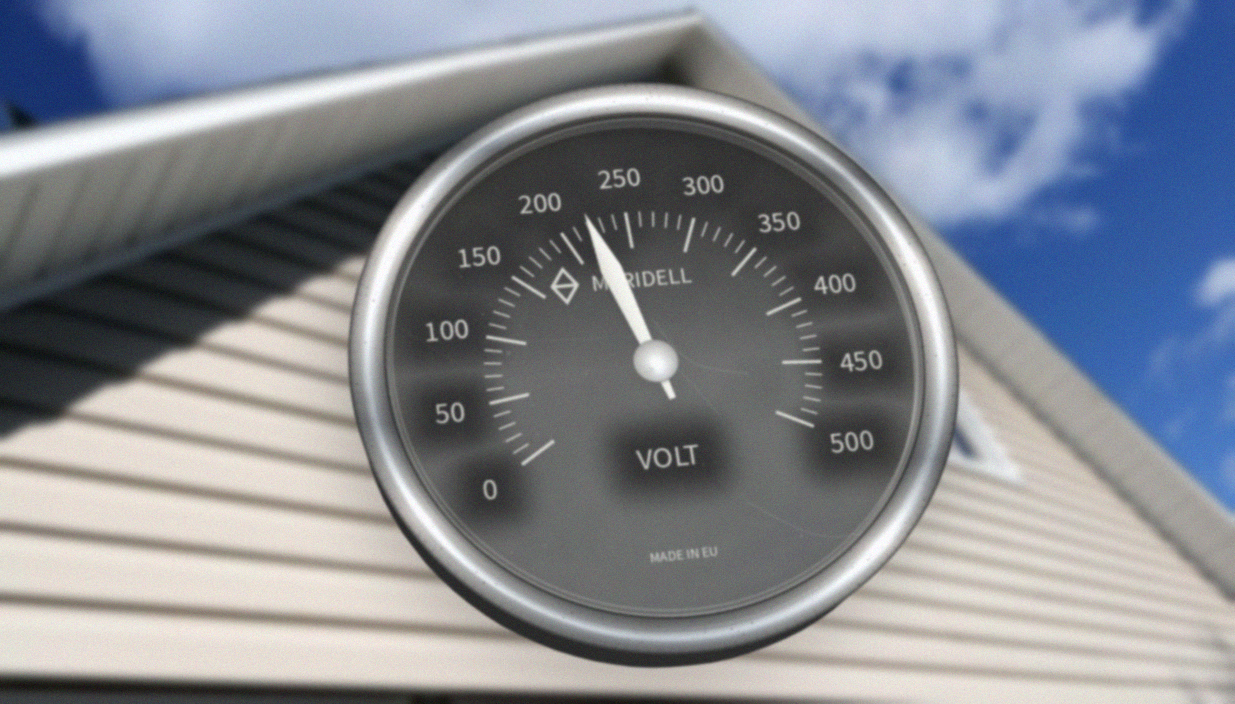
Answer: 220 V
